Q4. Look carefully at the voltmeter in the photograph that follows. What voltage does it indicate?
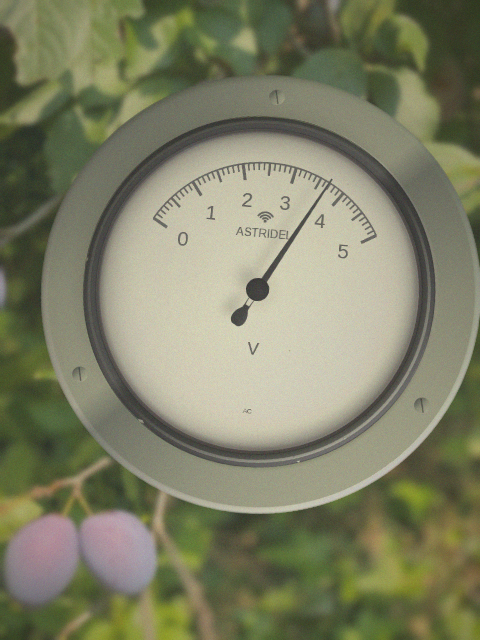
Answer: 3.7 V
